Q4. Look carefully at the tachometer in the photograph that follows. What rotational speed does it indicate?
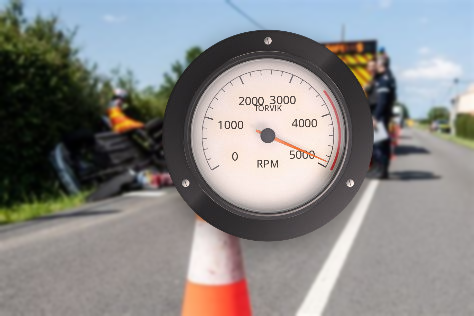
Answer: 4900 rpm
